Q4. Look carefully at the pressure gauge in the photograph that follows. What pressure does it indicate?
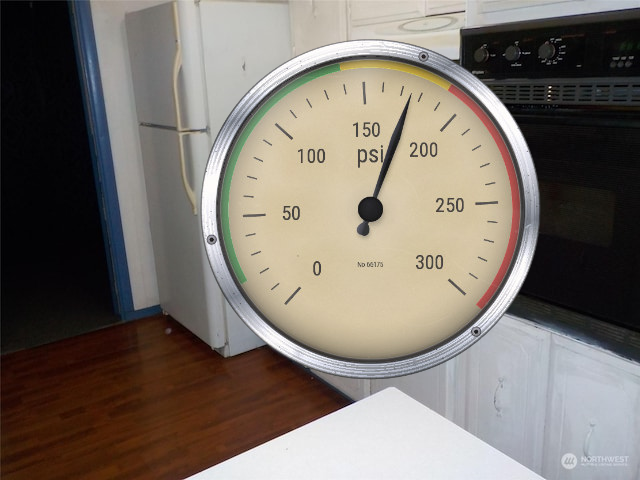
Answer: 175 psi
